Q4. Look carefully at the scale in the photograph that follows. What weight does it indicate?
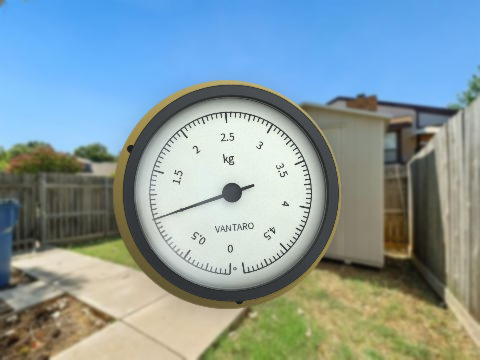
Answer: 1 kg
